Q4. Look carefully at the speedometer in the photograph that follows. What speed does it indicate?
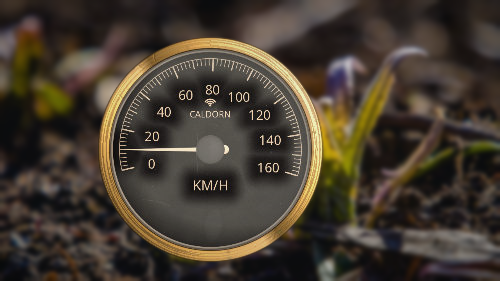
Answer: 10 km/h
